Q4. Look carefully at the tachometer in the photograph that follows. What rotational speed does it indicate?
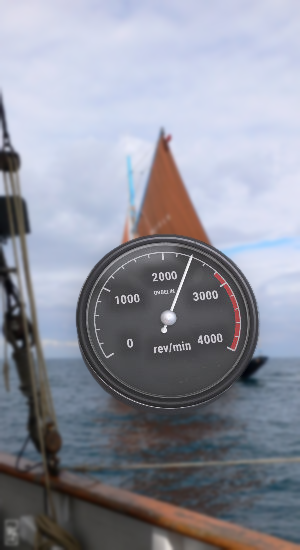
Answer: 2400 rpm
